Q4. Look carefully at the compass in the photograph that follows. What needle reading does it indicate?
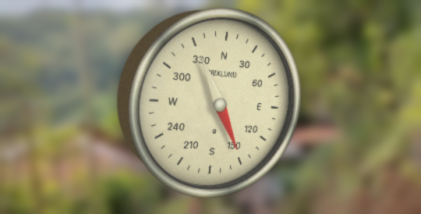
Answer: 150 °
